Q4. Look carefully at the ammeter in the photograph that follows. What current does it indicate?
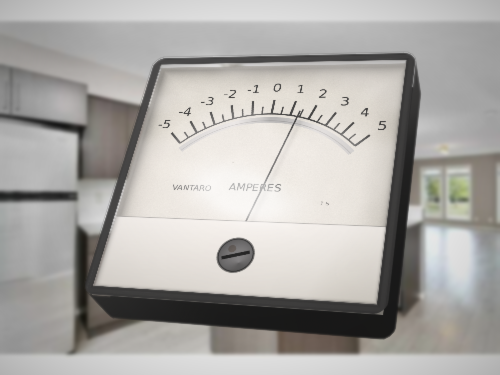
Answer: 1.5 A
